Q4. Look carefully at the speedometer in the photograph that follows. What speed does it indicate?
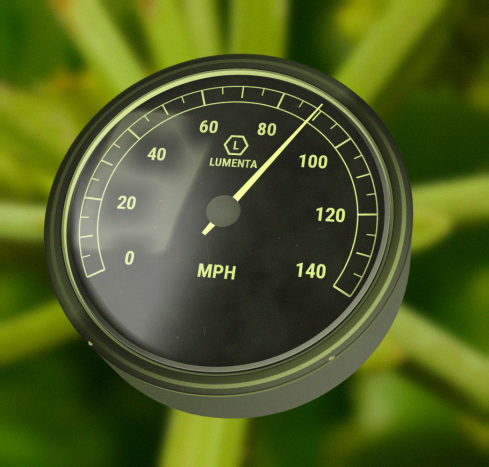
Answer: 90 mph
